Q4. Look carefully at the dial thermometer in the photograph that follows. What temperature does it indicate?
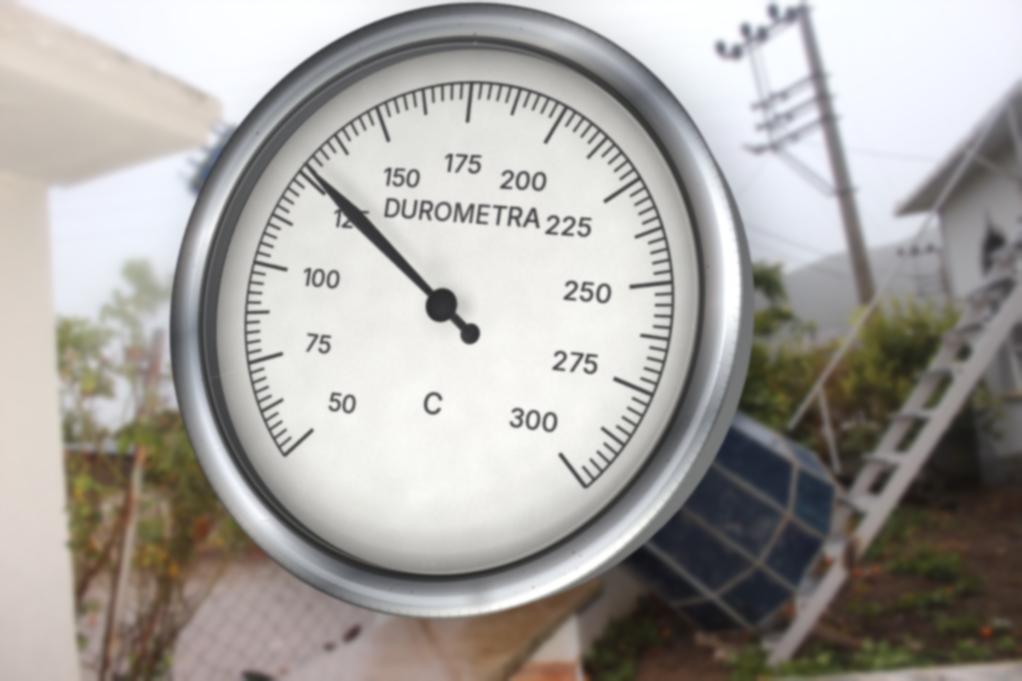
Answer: 127.5 °C
